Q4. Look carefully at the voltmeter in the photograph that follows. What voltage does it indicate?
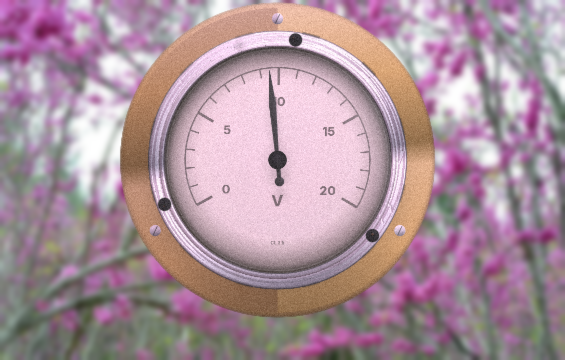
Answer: 9.5 V
